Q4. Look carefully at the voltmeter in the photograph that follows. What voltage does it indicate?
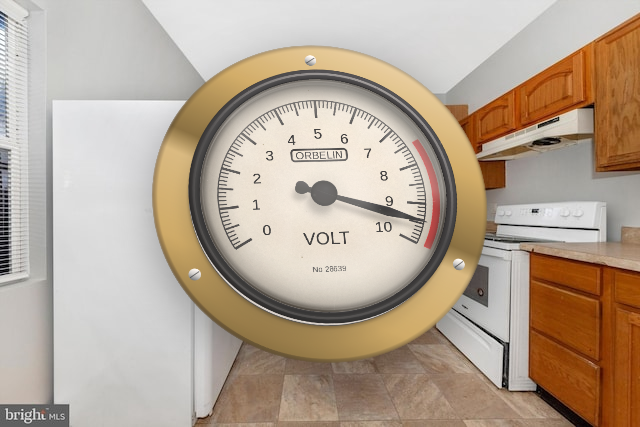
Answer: 9.5 V
